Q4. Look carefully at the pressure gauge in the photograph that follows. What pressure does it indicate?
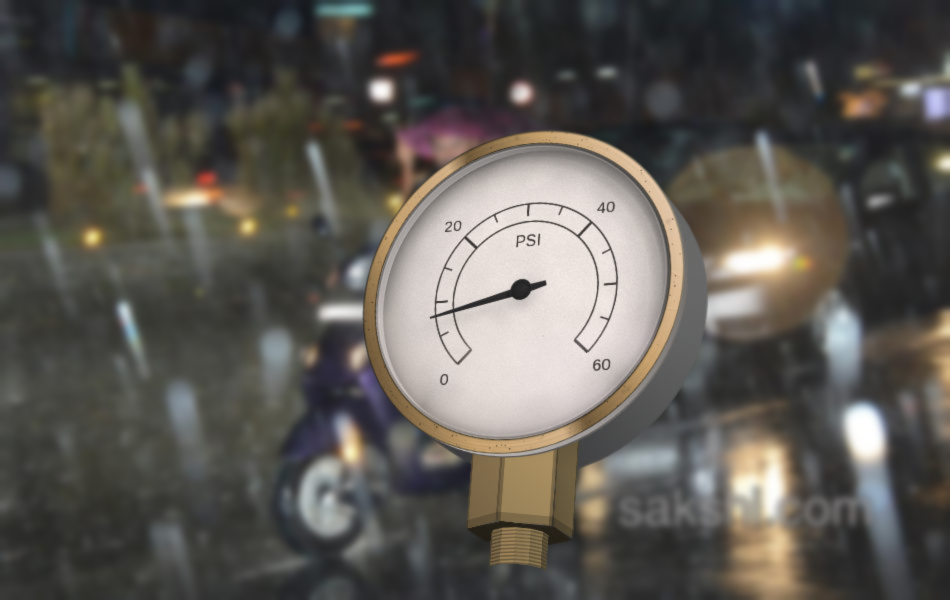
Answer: 7.5 psi
